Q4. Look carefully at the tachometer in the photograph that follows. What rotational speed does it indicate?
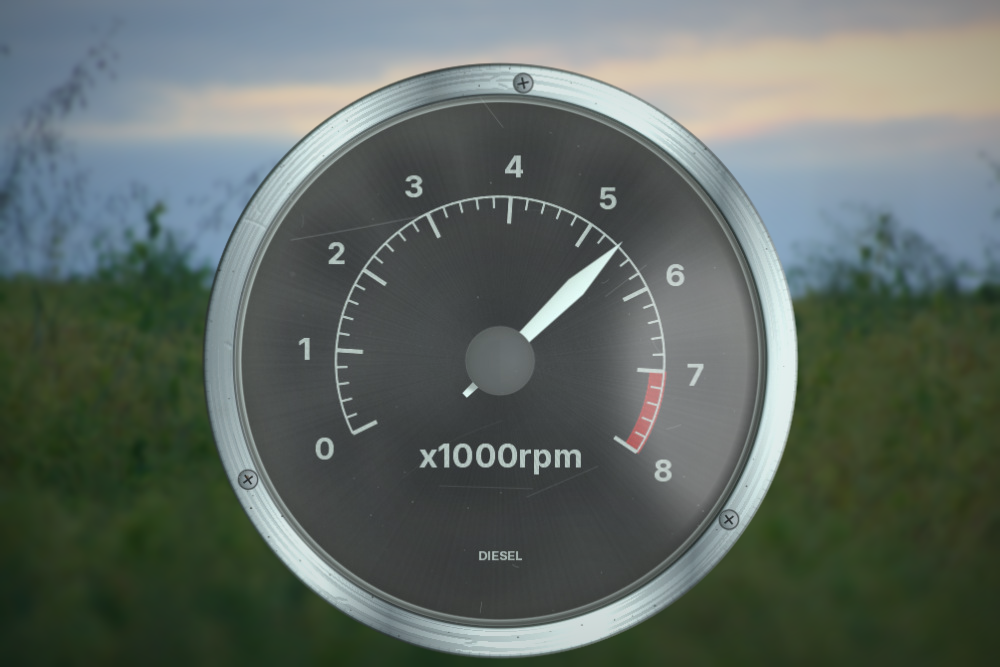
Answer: 5400 rpm
